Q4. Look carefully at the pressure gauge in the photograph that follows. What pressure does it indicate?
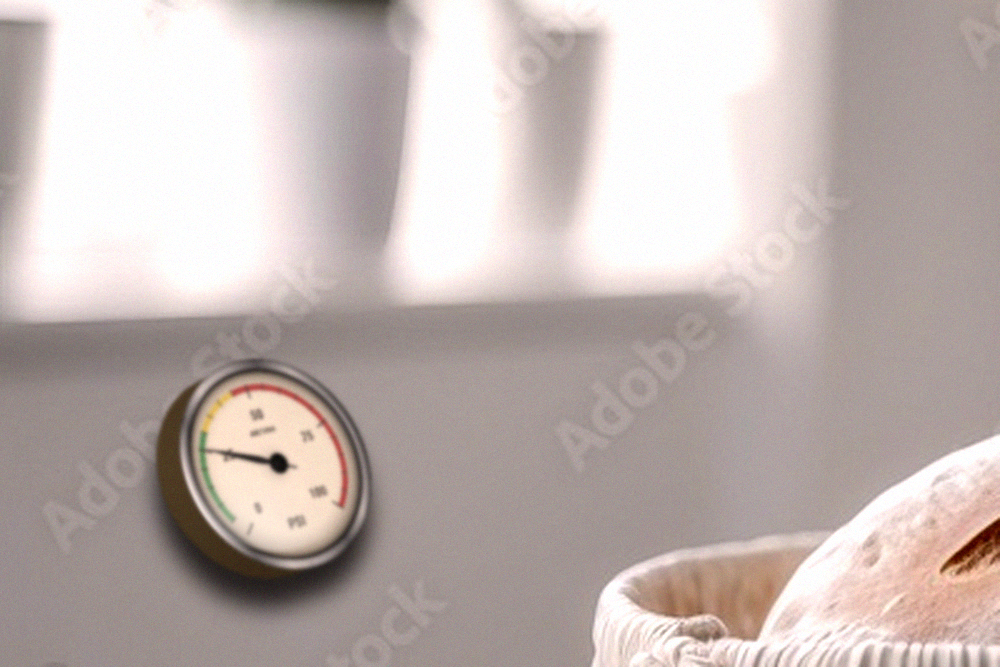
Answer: 25 psi
